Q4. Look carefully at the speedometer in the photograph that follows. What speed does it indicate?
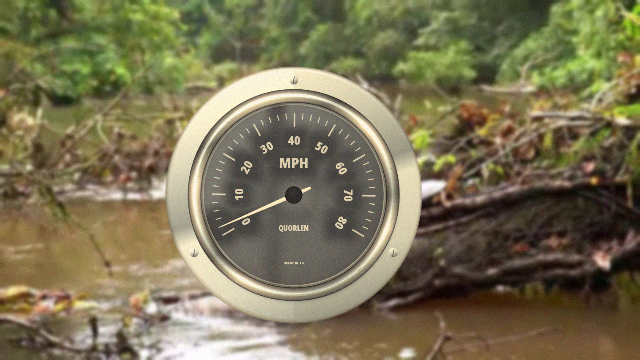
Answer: 2 mph
